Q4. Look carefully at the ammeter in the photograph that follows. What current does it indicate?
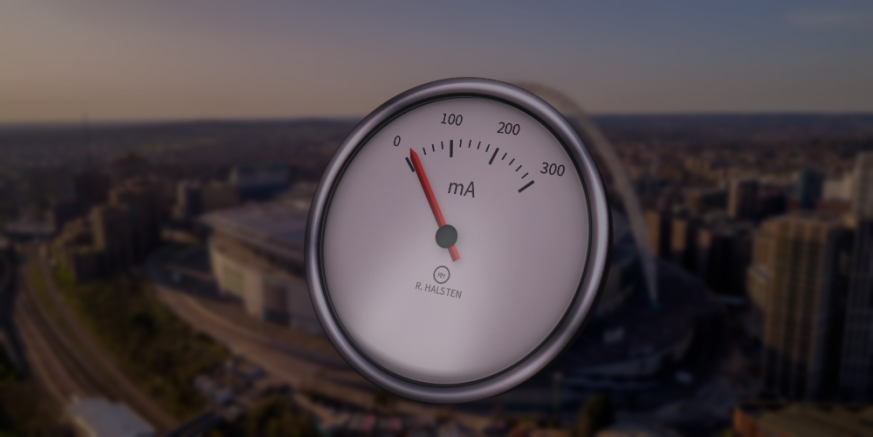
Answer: 20 mA
